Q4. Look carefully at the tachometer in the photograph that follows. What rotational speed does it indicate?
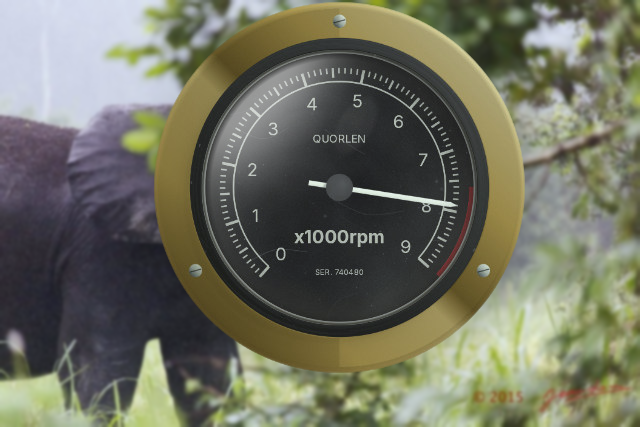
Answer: 7900 rpm
